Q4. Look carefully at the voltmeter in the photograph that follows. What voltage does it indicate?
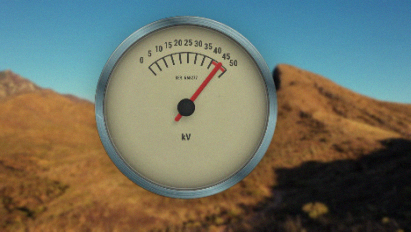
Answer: 45 kV
